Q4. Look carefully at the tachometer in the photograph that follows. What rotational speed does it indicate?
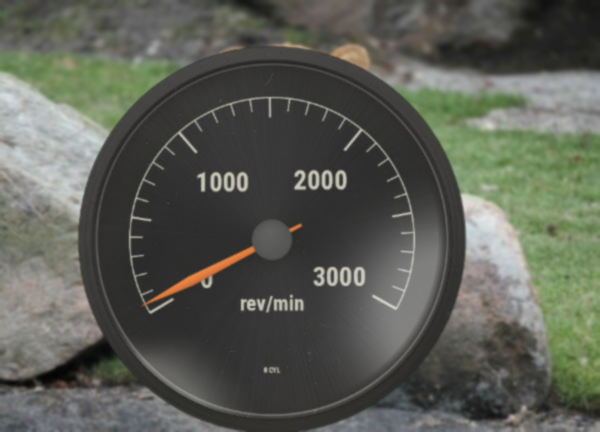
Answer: 50 rpm
